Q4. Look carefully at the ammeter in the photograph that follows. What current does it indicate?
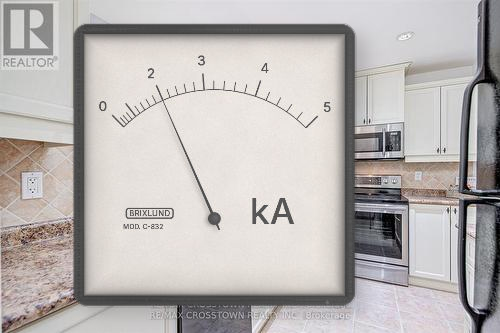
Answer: 2 kA
